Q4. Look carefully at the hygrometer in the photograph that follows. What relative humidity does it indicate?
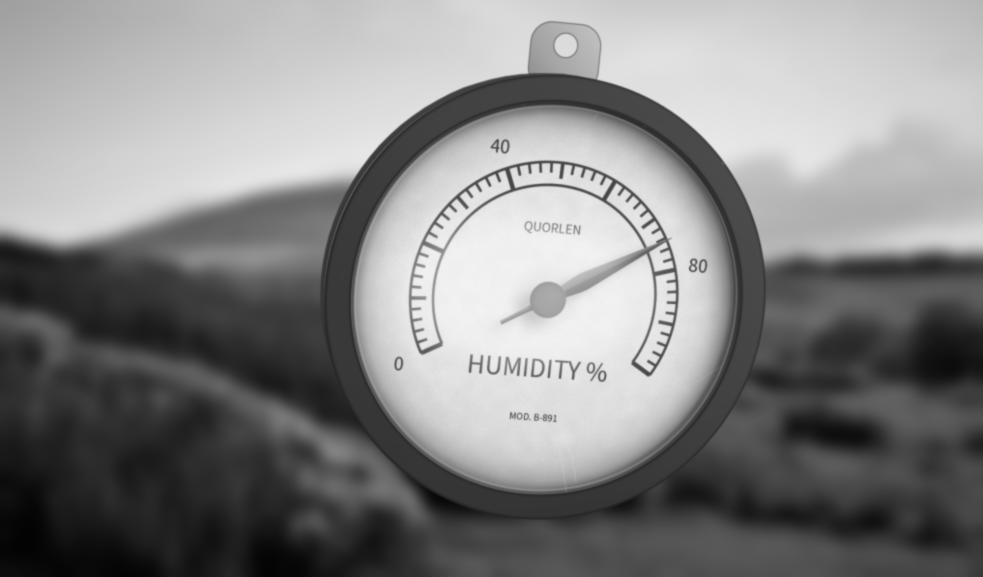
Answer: 74 %
